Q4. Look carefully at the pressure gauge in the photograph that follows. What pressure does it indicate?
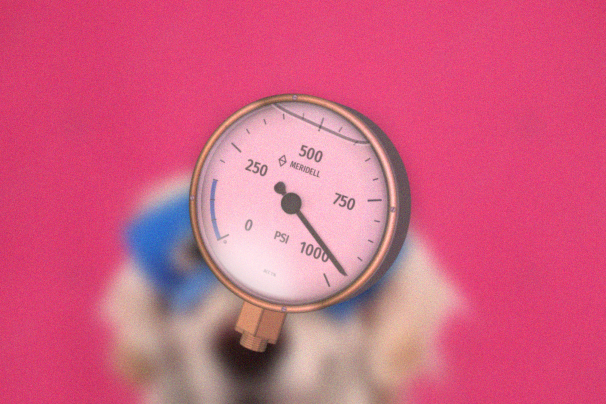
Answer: 950 psi
